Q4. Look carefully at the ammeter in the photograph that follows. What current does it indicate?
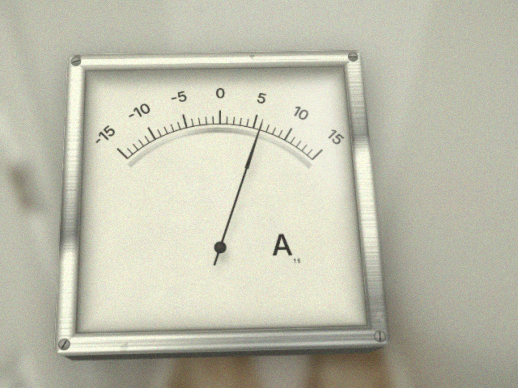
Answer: 6 A
